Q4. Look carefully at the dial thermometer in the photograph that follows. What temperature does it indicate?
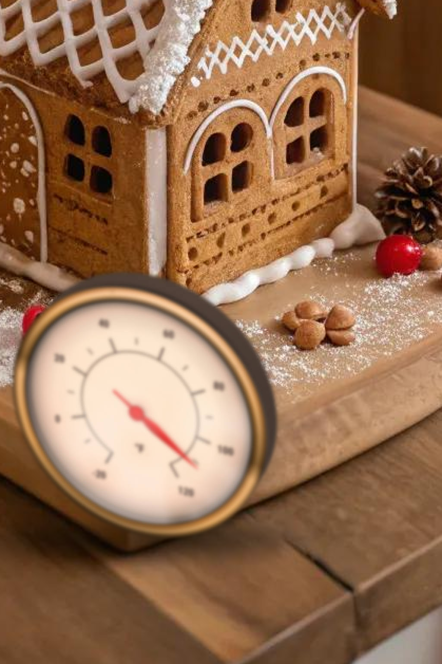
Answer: 110 °F
